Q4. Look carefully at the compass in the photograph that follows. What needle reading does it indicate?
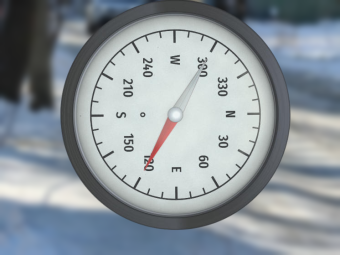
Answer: 120 °
